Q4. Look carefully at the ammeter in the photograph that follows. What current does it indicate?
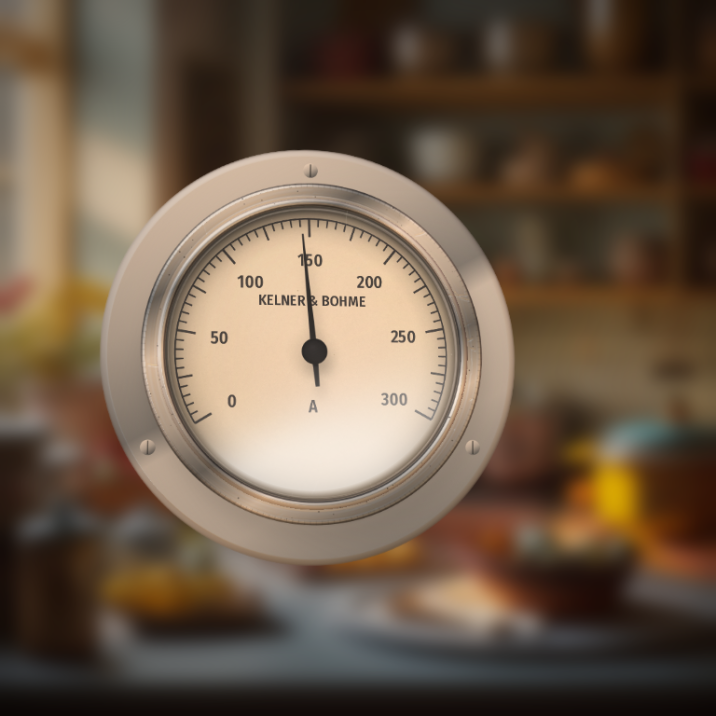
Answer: 145 A
